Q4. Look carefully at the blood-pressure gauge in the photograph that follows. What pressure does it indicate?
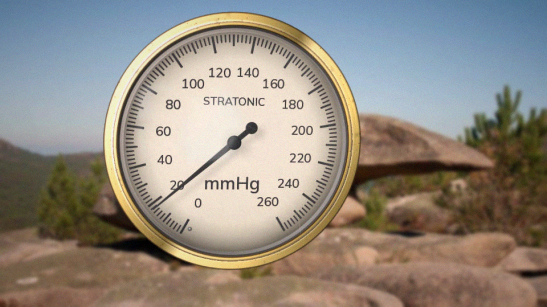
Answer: 18 mmHg
